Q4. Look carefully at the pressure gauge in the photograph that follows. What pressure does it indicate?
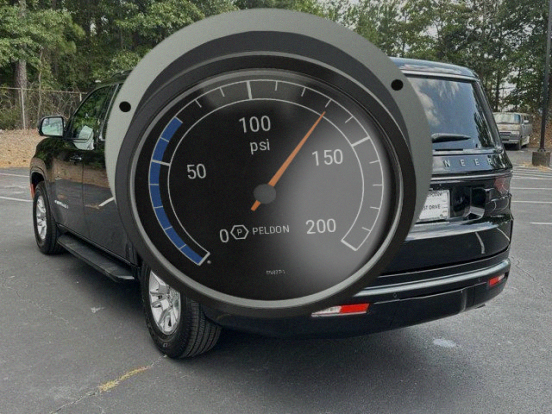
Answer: 130 psi
